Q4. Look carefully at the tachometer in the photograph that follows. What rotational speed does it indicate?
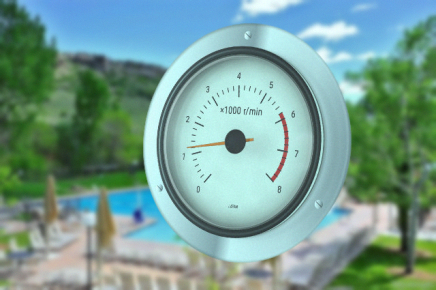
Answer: 1200 rpm
